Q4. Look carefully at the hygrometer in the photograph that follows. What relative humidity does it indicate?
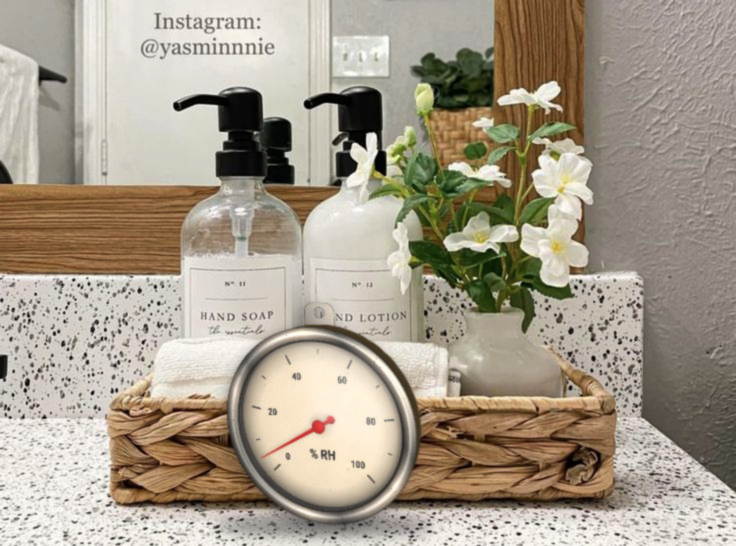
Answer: 5 %
